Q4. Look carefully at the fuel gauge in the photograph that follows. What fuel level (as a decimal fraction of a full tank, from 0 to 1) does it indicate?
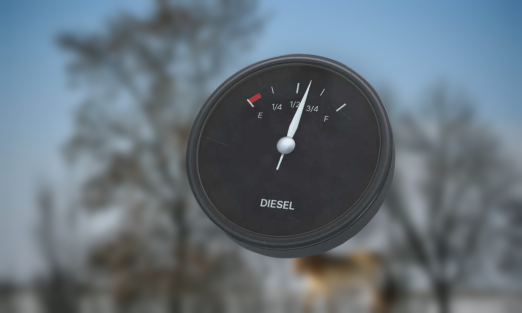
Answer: 0.625
